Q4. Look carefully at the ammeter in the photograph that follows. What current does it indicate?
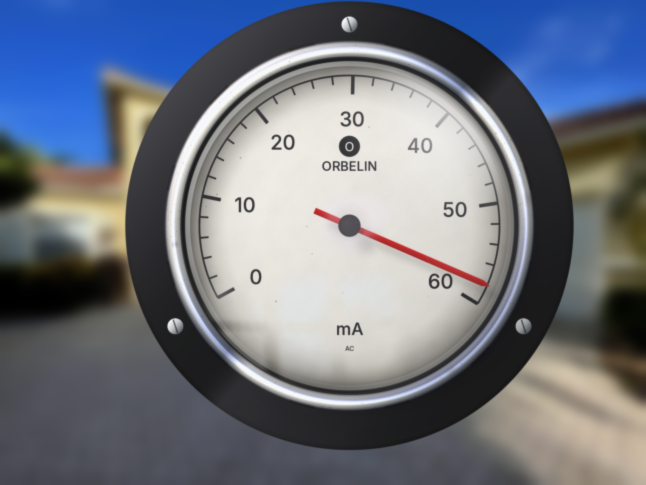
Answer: 58 mA
